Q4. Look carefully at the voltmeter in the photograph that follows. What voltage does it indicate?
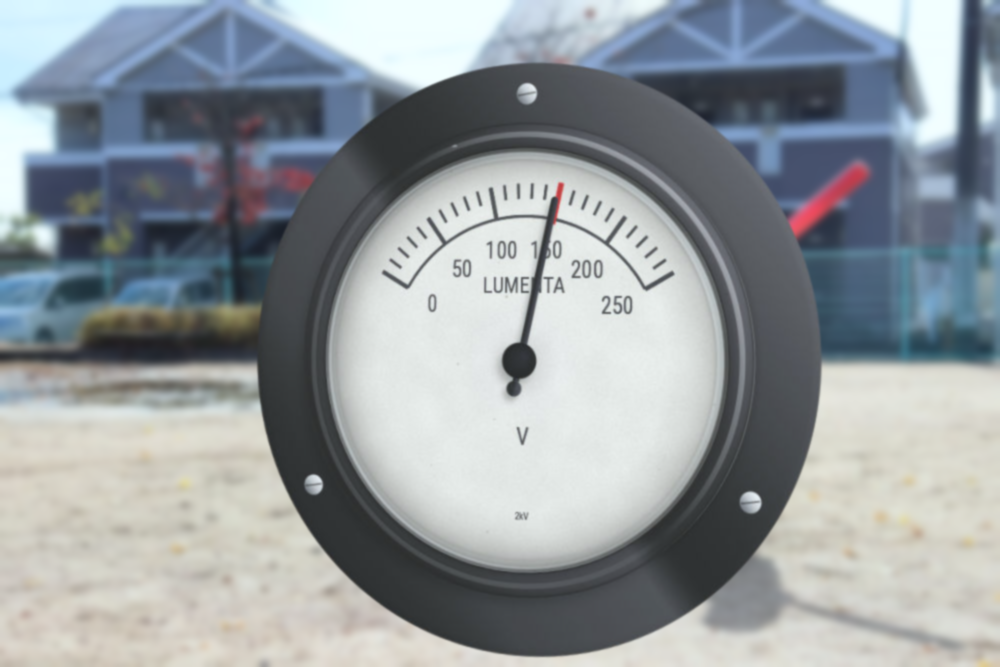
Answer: 150 V
